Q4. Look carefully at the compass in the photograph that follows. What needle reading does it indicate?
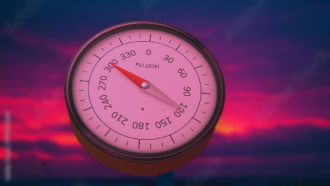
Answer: 300 °
